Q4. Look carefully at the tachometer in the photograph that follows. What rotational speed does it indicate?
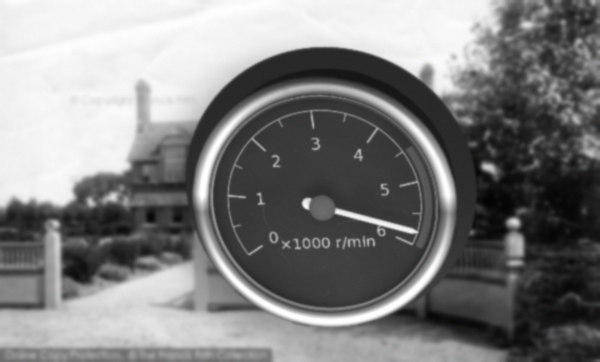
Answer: 5750 rpm
